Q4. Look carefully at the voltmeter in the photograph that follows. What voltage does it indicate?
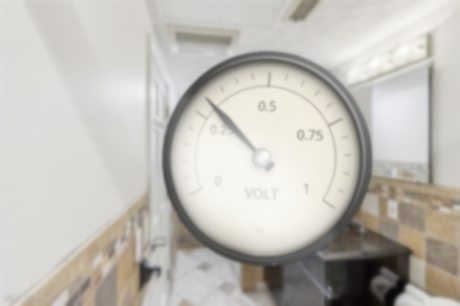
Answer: 0.3 V
